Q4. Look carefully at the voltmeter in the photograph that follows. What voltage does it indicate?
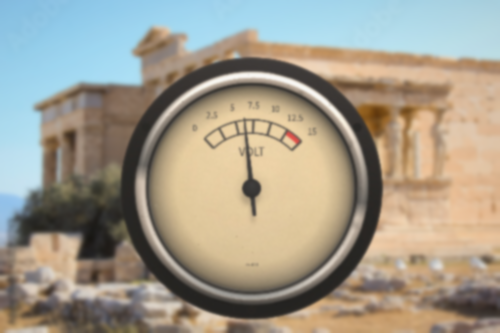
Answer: 6.25 V
